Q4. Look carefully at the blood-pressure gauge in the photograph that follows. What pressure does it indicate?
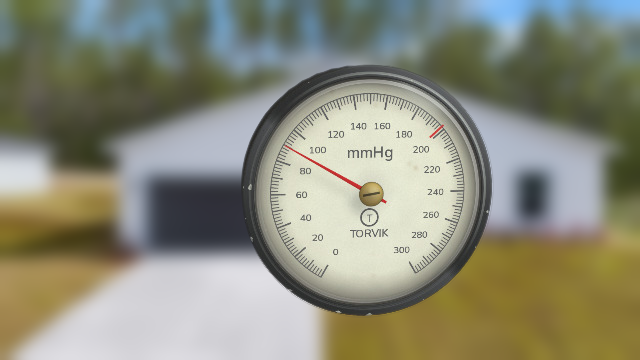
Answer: 90 mmHg
